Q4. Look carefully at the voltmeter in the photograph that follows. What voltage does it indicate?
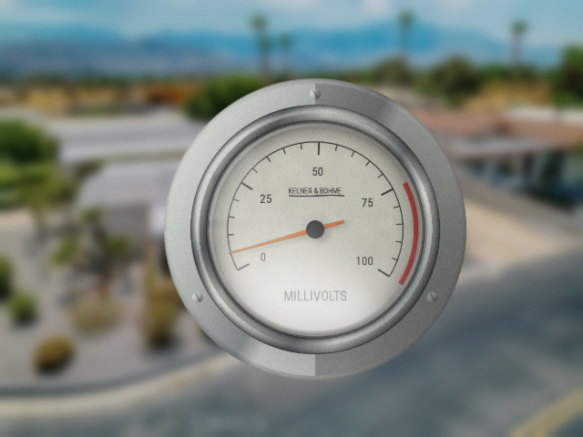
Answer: 5 mV
